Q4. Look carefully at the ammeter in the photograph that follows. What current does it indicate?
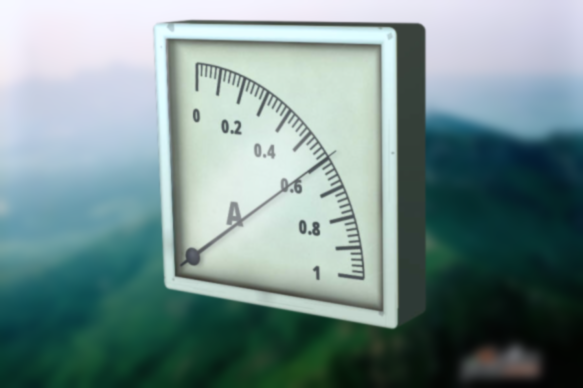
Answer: 0.6 A
